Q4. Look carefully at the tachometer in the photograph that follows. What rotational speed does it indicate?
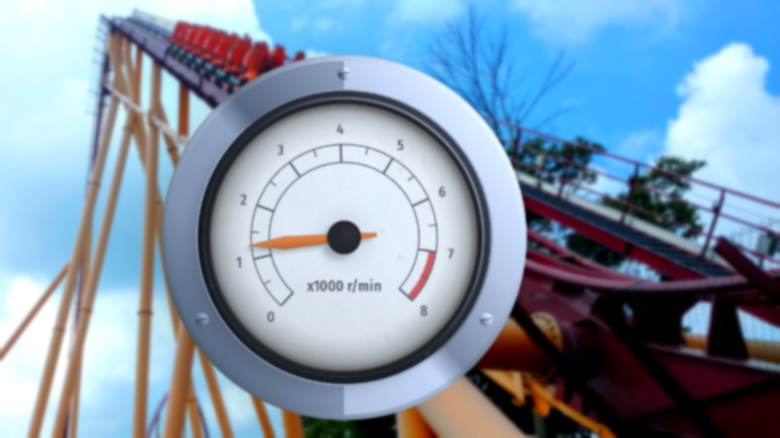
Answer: 1250 rpm
